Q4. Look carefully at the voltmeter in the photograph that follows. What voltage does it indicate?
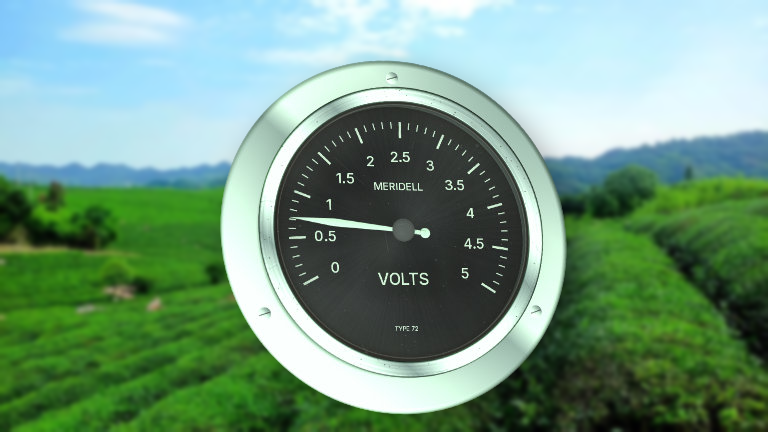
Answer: 0.7 V
